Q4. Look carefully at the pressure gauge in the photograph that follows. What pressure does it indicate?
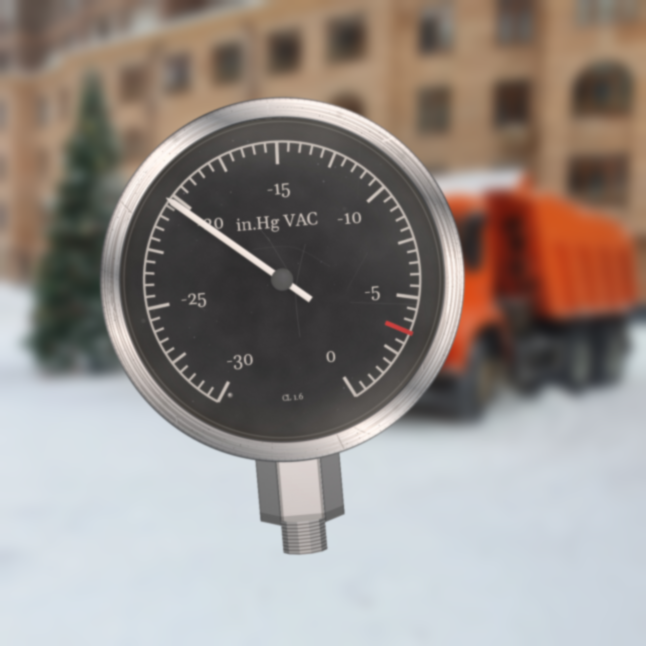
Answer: -20.25 inHg
